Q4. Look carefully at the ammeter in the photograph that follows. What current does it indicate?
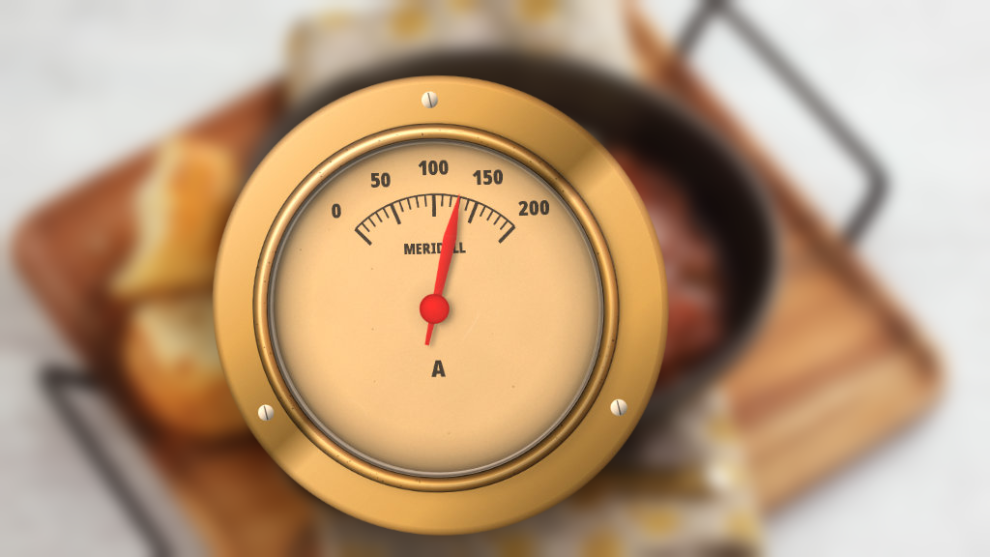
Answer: 130 A
